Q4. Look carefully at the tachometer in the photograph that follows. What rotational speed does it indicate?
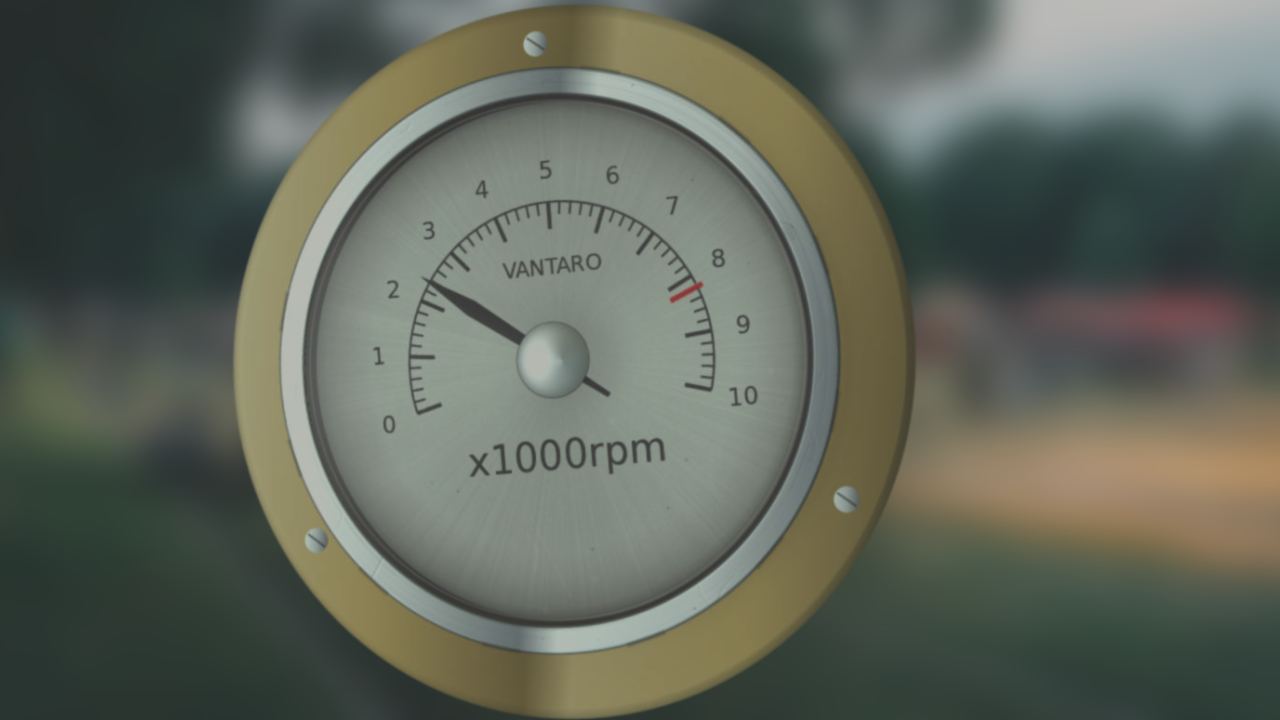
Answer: 2400 rpm
